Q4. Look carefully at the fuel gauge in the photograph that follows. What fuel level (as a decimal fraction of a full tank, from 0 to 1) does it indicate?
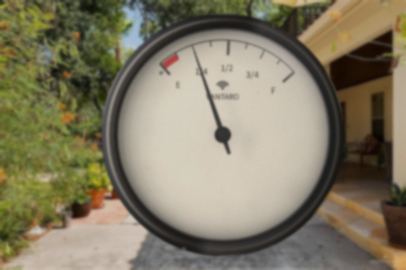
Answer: 0.25
